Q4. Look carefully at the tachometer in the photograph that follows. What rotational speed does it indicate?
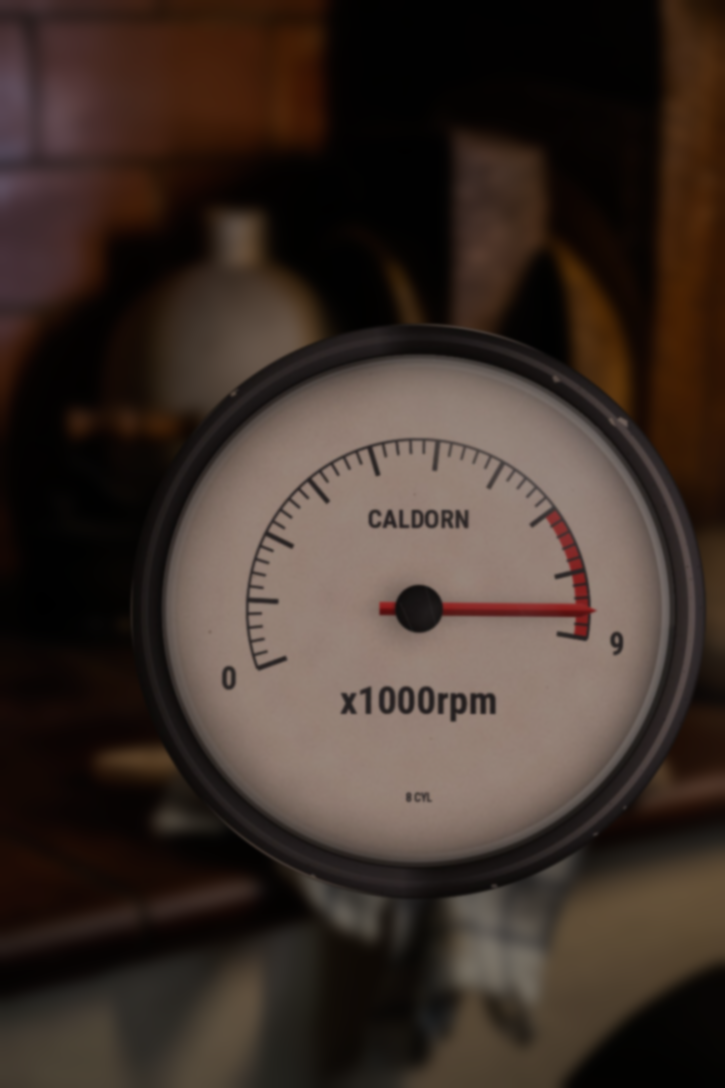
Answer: 8600 rpm
